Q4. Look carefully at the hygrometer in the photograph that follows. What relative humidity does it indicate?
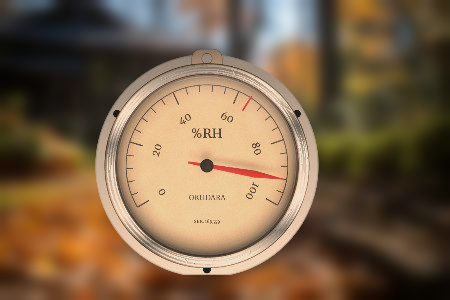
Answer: 92 %
